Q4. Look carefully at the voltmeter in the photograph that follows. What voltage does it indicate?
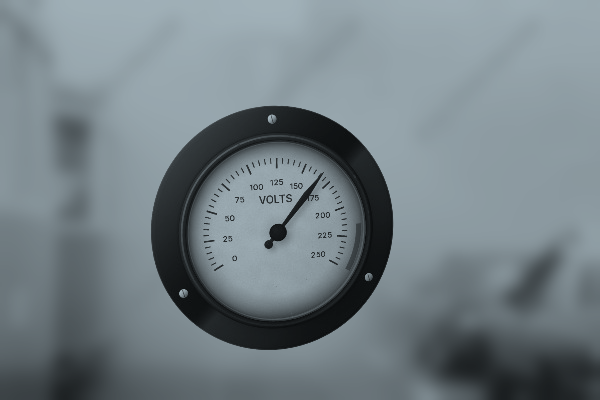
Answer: 165 V
